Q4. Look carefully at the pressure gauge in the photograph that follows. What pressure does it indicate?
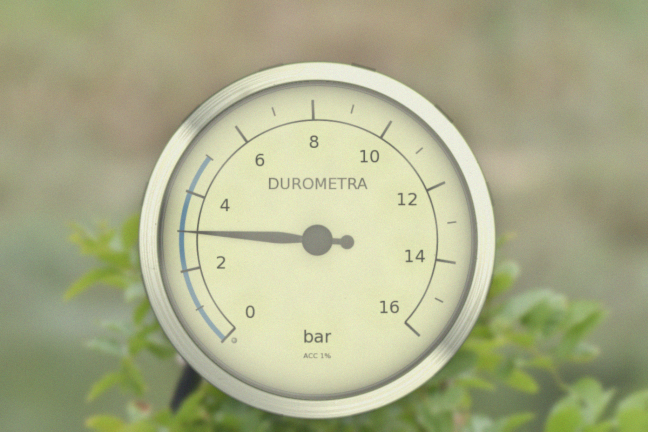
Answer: 3 bar
